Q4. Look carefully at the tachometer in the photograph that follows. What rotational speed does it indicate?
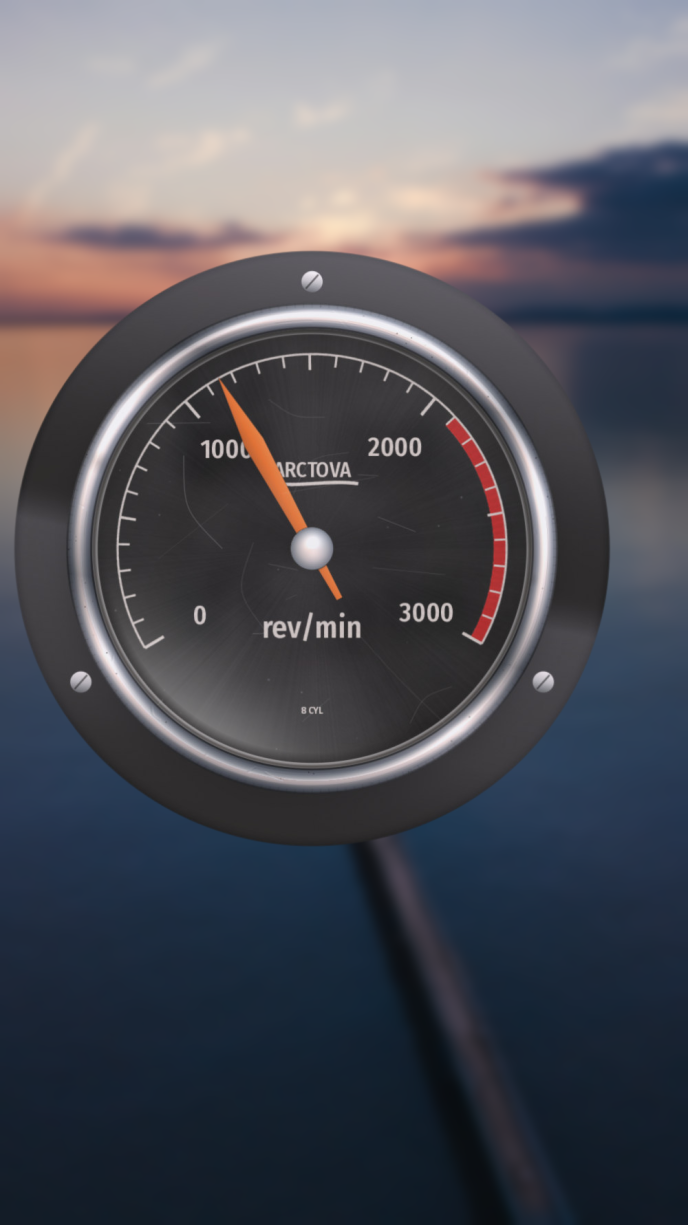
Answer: 1150 rpm
